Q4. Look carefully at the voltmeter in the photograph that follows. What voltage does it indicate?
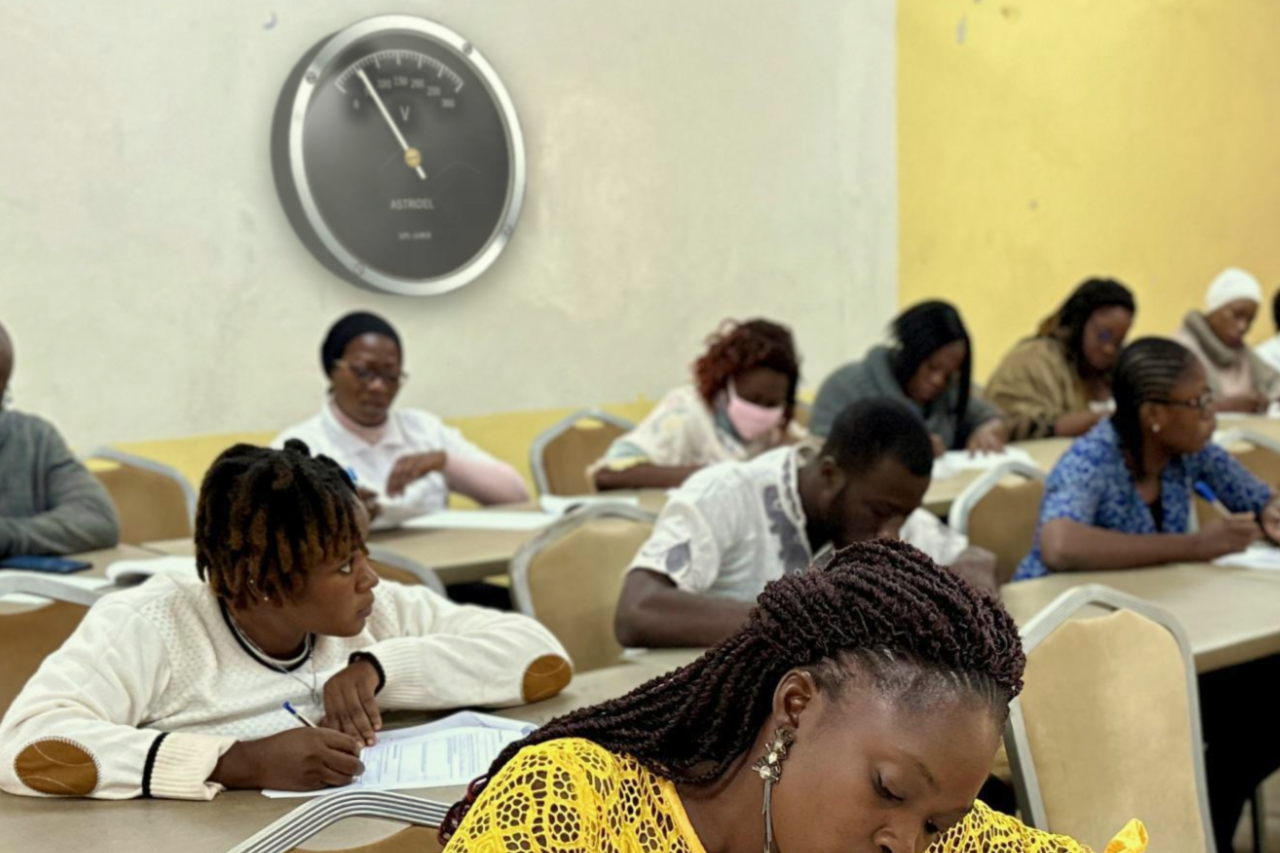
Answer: 50 V
